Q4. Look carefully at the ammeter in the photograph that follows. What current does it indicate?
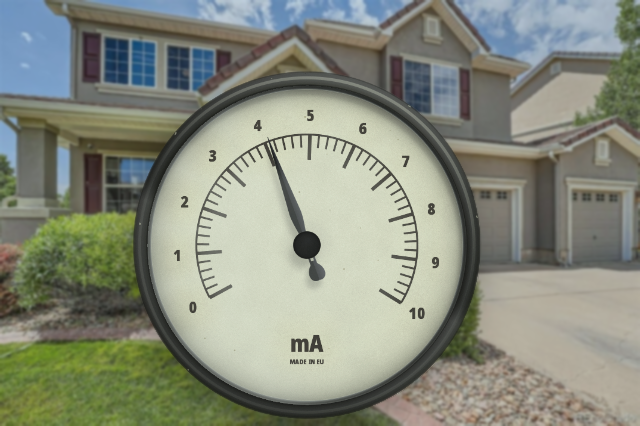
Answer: 4.1 mA
